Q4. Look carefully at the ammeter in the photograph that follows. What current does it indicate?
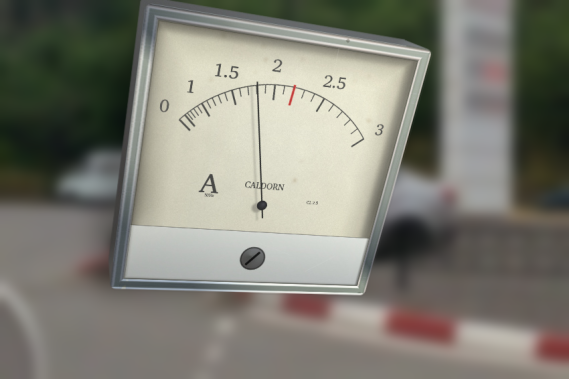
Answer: 1.8 A
